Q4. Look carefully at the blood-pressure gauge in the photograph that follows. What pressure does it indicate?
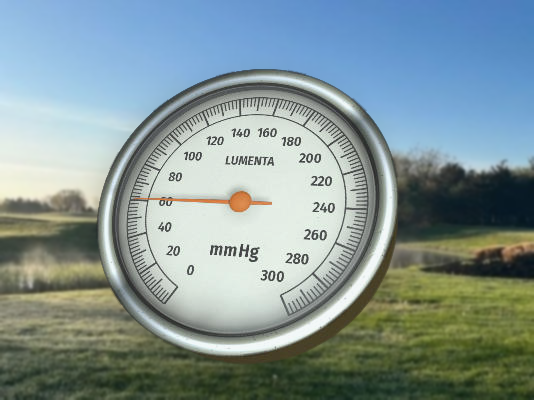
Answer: 60 mmHg
